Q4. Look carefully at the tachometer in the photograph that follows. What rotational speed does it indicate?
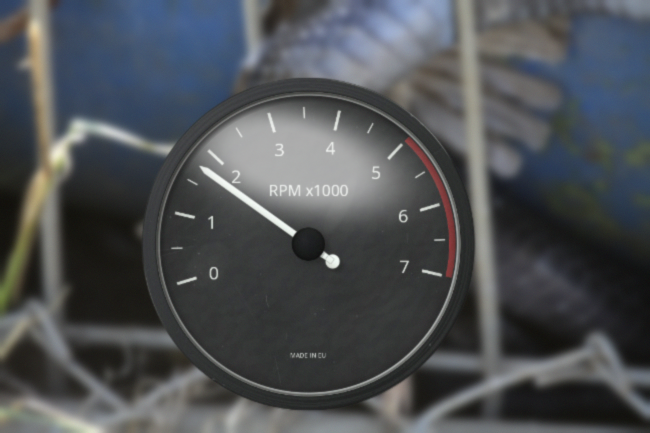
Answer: 1750 rpm
